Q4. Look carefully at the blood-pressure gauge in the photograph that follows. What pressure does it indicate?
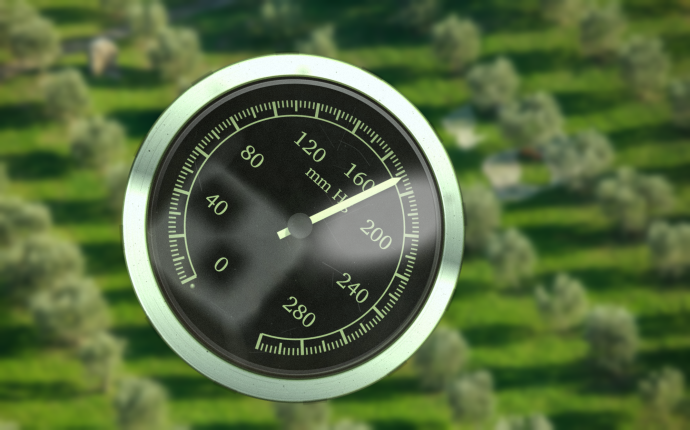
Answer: 172 mmHg
